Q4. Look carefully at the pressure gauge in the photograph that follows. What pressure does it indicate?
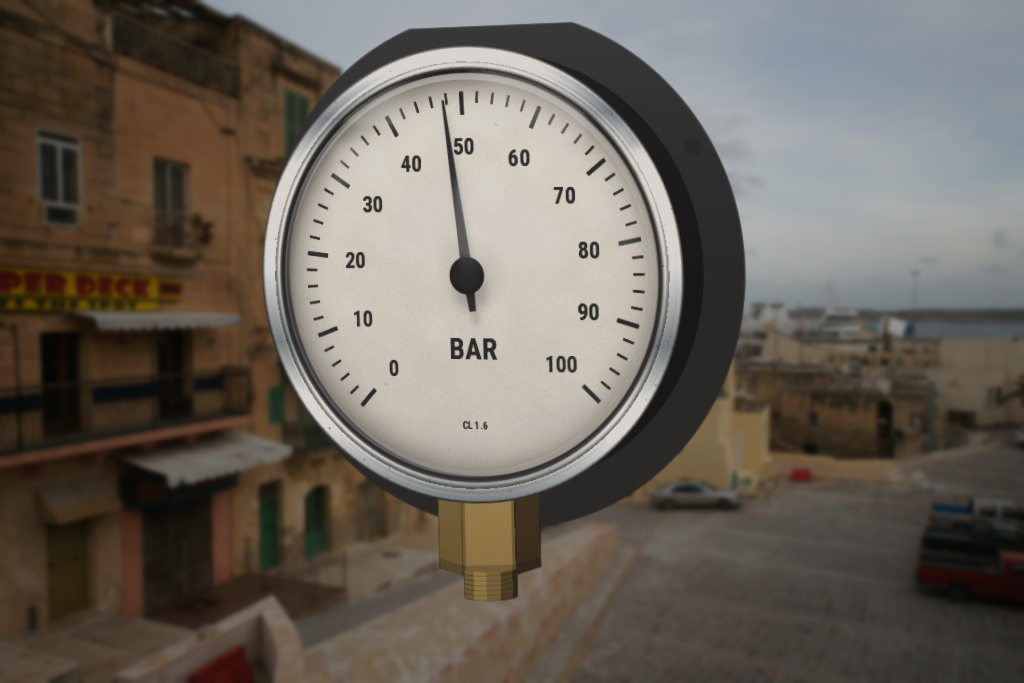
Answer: 48 bar
